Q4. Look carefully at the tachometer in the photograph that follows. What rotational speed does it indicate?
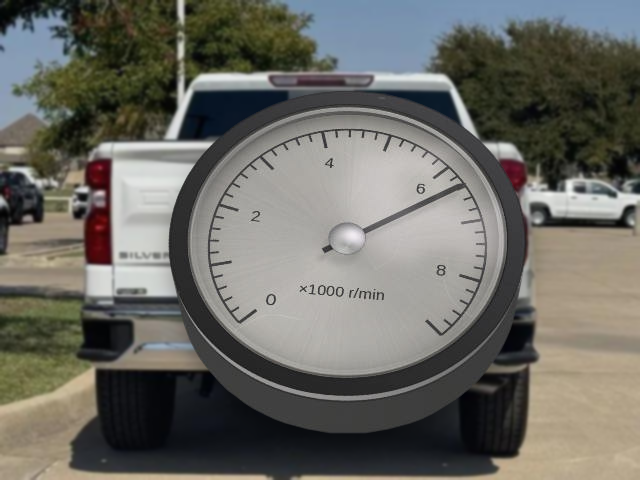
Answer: 6400 rpm
